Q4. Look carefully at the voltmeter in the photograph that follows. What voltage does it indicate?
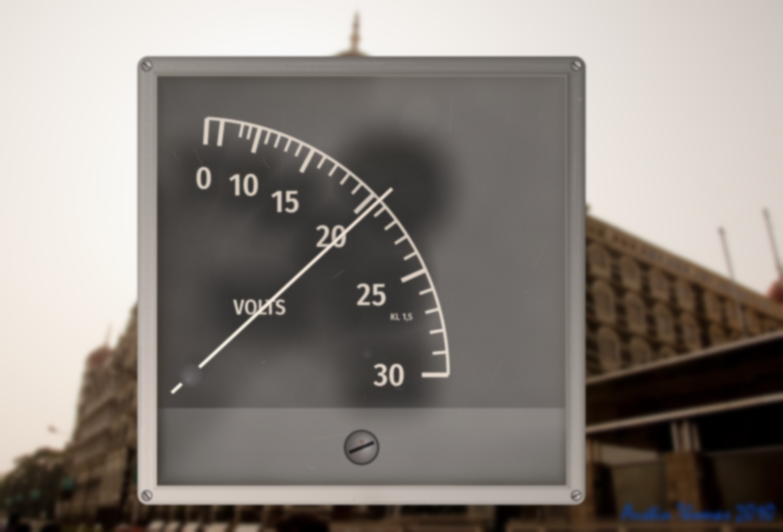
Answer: 20.5 V
